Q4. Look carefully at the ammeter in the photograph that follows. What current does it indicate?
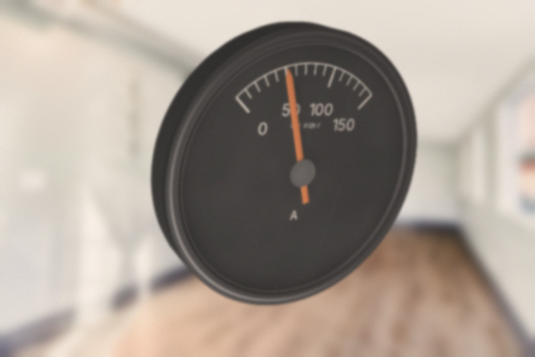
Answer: 50 A
